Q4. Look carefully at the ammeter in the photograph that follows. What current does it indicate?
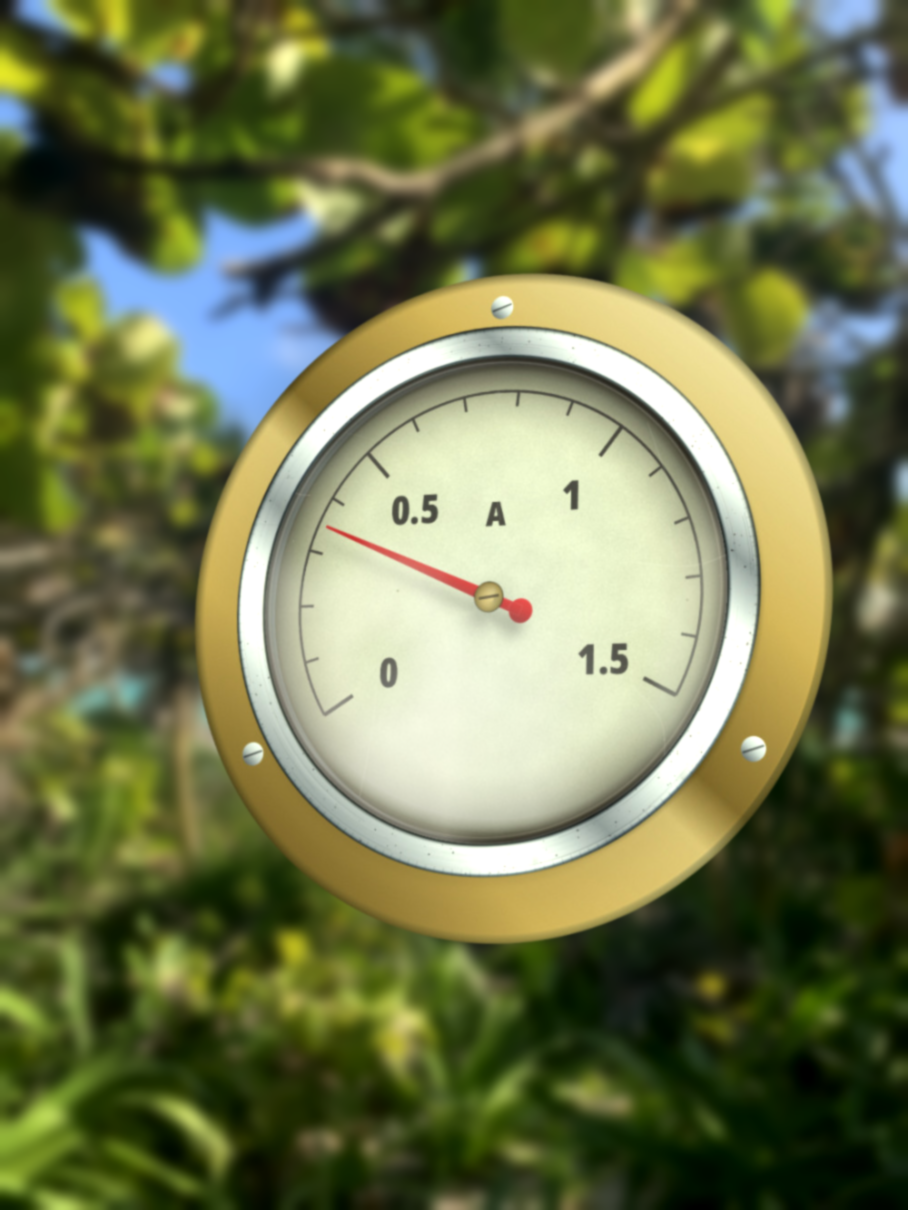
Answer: 0.35 A
